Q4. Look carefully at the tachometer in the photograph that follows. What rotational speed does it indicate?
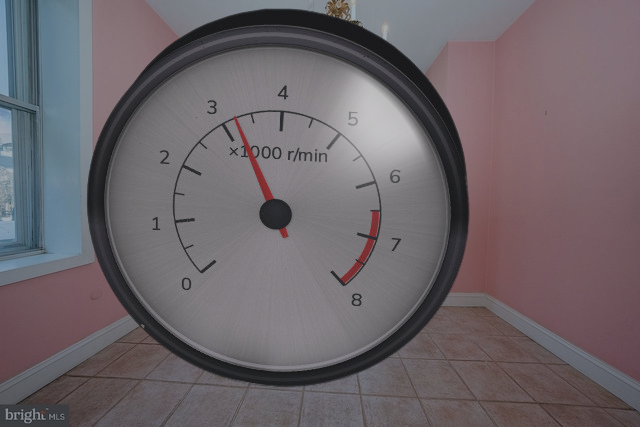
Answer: 3250 rpm
